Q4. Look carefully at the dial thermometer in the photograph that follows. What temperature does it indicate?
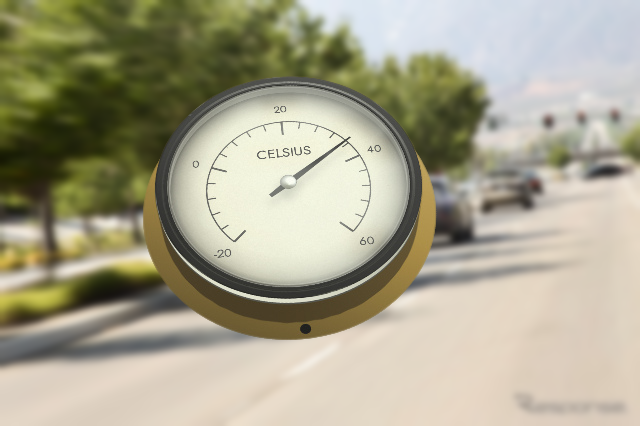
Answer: 36 °C
